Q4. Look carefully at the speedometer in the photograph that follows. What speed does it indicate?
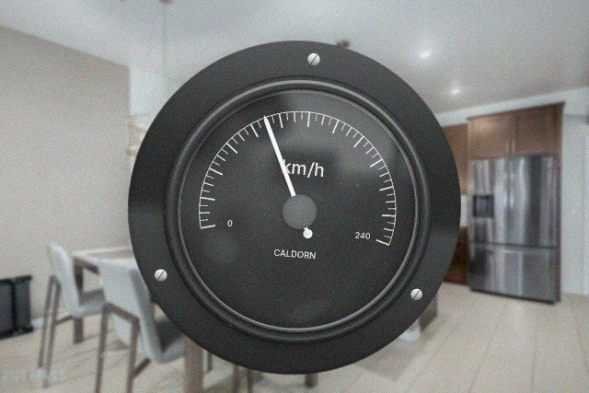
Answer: 90 km/h
